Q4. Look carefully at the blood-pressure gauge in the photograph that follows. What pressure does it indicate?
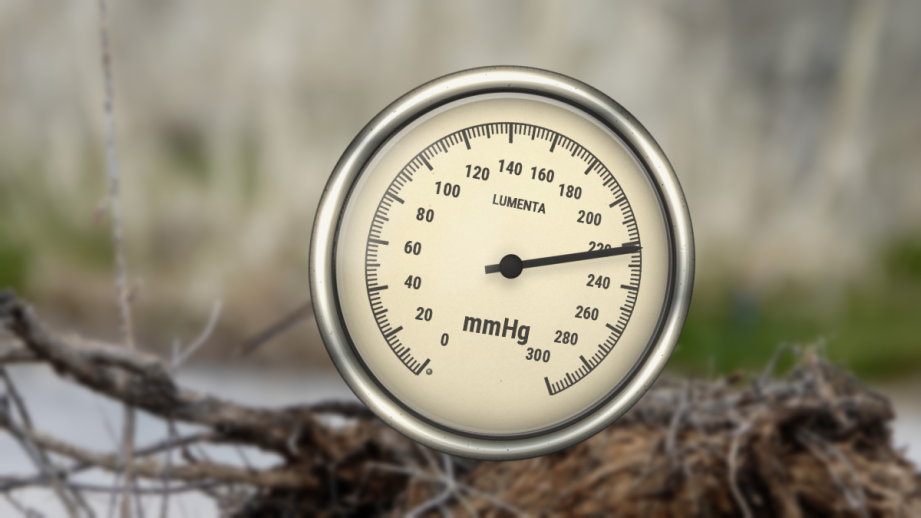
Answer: 222 mmHg
